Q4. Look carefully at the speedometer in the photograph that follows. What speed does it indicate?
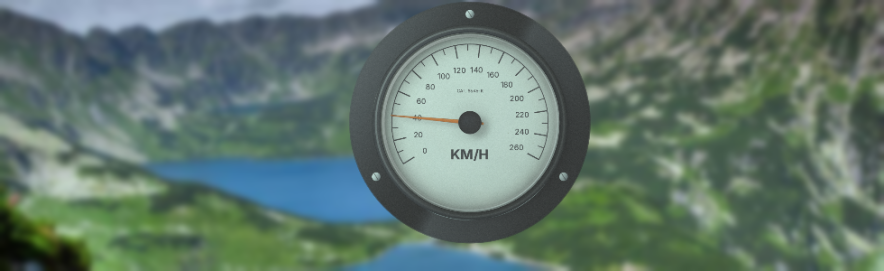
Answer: 40 km/h
